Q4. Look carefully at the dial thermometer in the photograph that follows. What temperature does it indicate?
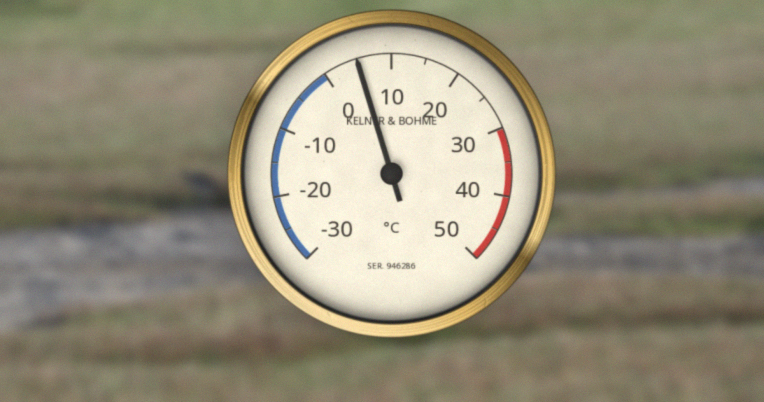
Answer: 5 °C
